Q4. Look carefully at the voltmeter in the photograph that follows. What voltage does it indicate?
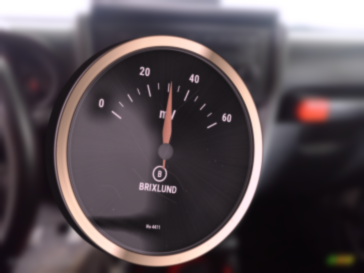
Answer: 30 mV
